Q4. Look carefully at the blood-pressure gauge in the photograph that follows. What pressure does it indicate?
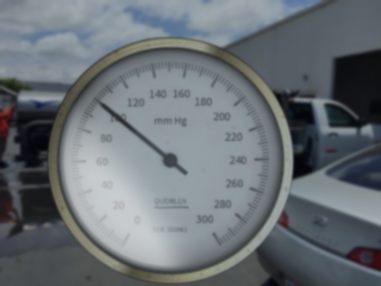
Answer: 100 mmHg
